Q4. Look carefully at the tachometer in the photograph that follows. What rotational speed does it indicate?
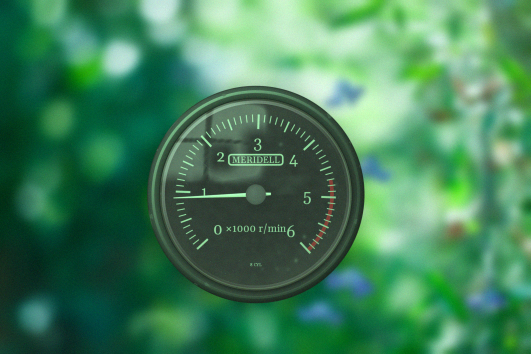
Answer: 900 rpm
